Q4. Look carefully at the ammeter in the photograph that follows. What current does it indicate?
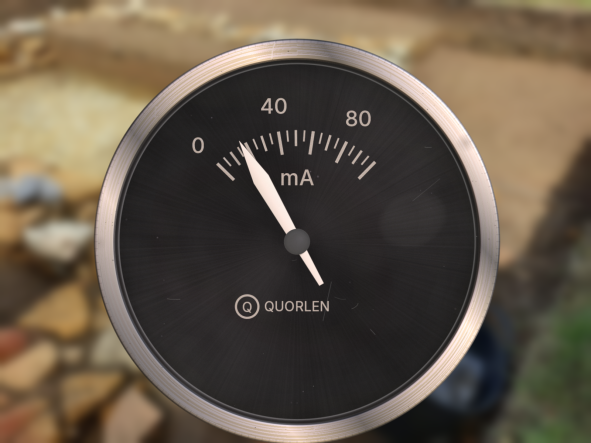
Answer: 17.5 mA
